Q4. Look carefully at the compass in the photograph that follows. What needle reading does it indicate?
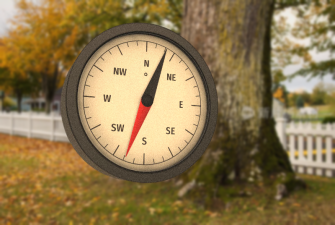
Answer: 200 °
